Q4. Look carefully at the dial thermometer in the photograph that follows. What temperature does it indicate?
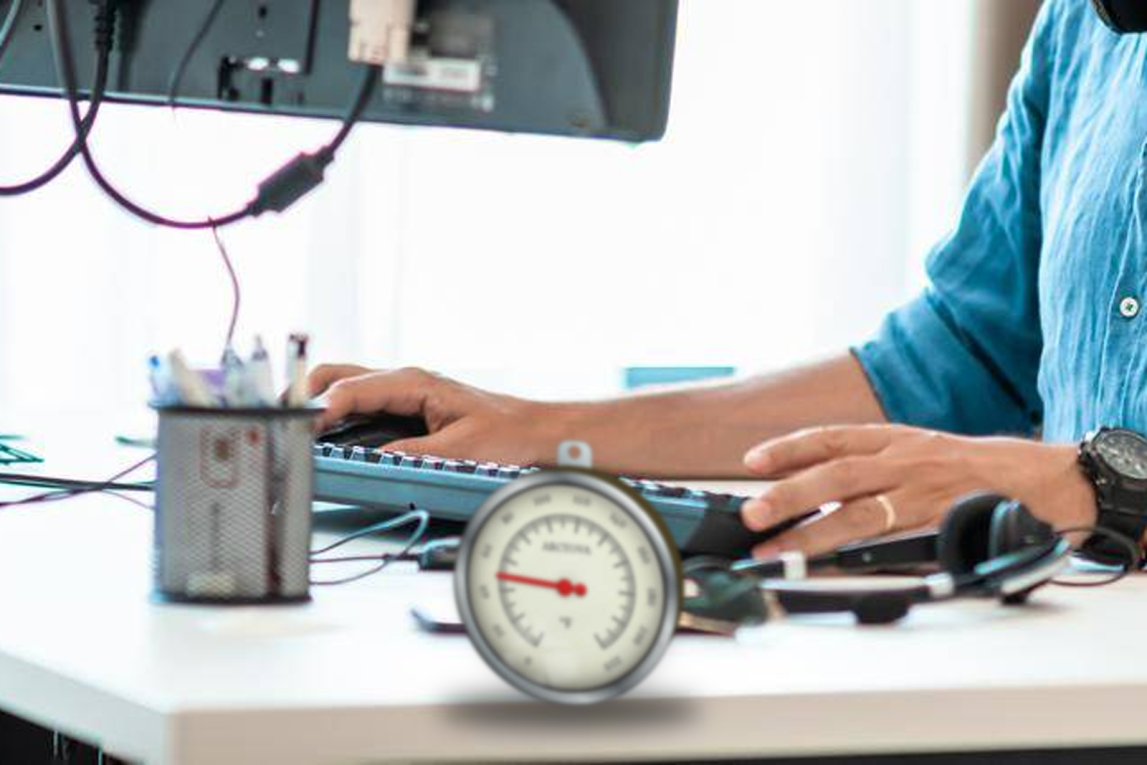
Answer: 50 °F
